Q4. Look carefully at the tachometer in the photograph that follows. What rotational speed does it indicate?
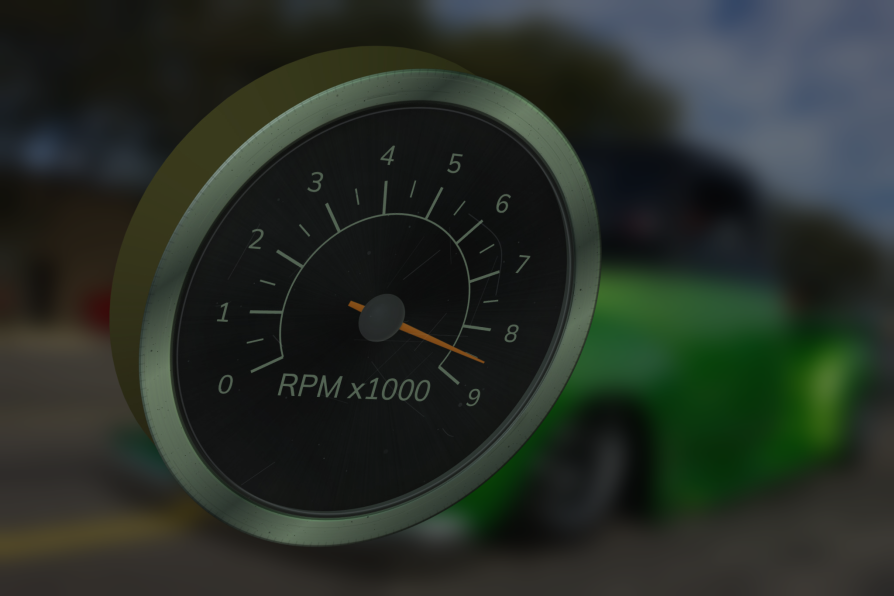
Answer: 8500 rpm
